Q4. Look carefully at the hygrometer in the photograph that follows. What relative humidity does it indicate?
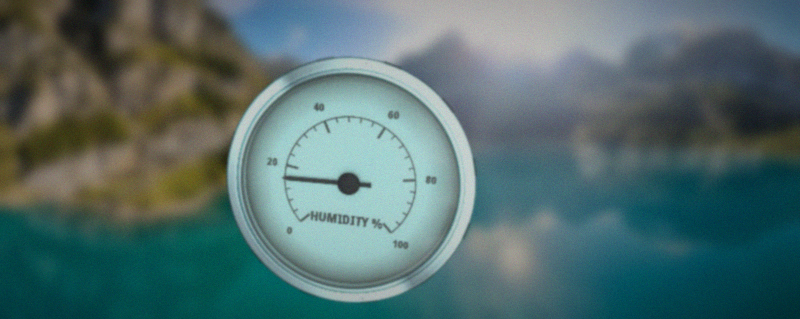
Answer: 16 %
